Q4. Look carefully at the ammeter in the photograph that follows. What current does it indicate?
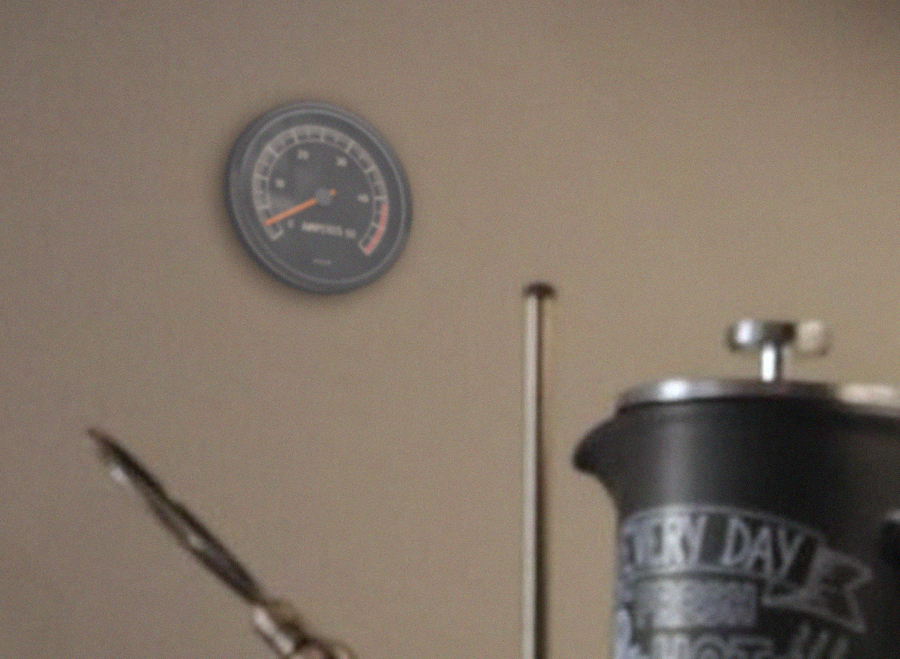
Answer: 2.5 A
